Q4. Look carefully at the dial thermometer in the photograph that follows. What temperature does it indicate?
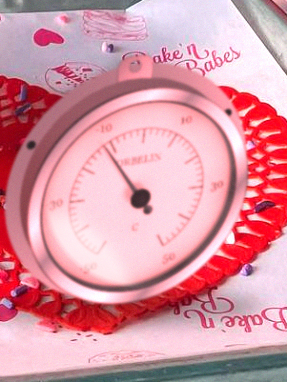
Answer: -12 °C
